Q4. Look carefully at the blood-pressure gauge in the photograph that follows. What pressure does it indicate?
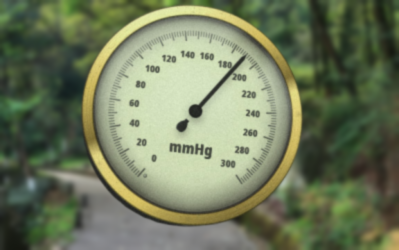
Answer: 190 mmHg
